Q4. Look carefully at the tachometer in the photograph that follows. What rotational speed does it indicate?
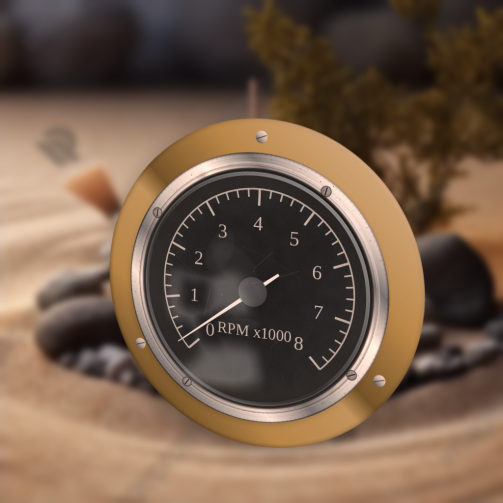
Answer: 200 rpm
